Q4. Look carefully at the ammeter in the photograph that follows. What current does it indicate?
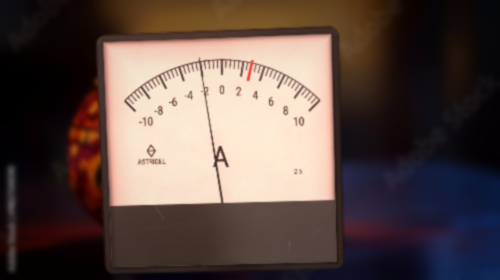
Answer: -2 A
